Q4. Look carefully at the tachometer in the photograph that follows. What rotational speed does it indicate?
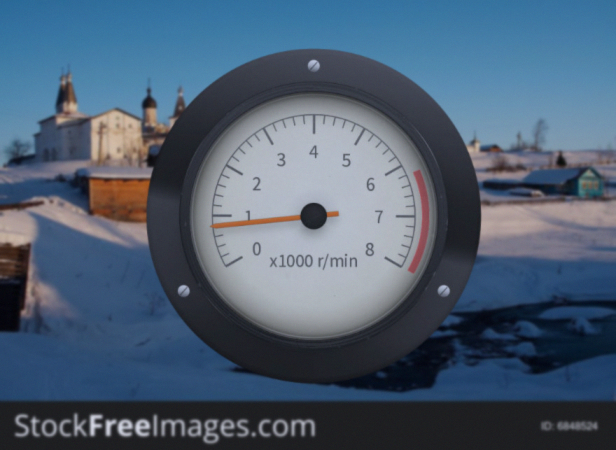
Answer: 800 rpm
